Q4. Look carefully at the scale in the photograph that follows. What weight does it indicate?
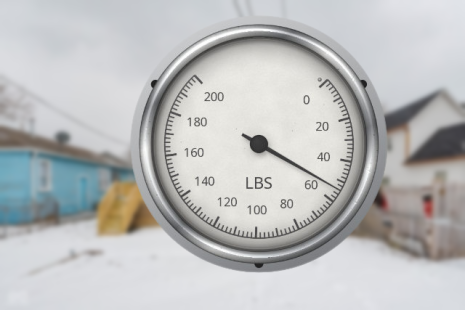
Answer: 54 lb
